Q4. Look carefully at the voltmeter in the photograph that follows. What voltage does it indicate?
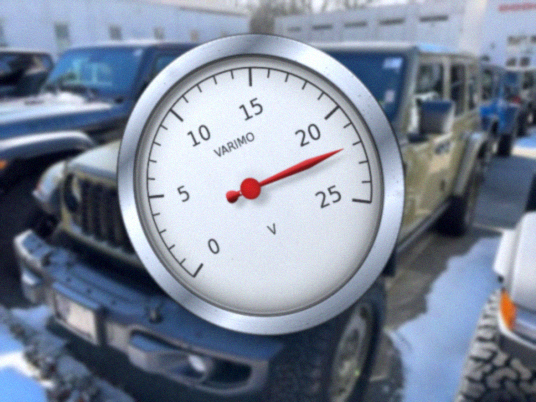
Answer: 22 V
